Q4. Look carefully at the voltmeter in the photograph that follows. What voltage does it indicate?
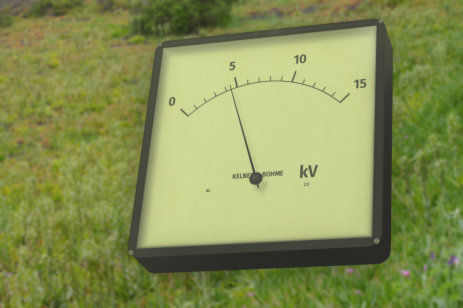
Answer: 4.5 kV
